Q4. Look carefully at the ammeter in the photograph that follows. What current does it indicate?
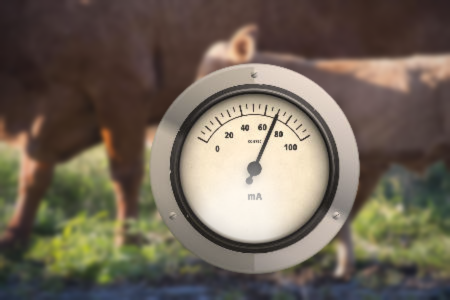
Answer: 70 mA
